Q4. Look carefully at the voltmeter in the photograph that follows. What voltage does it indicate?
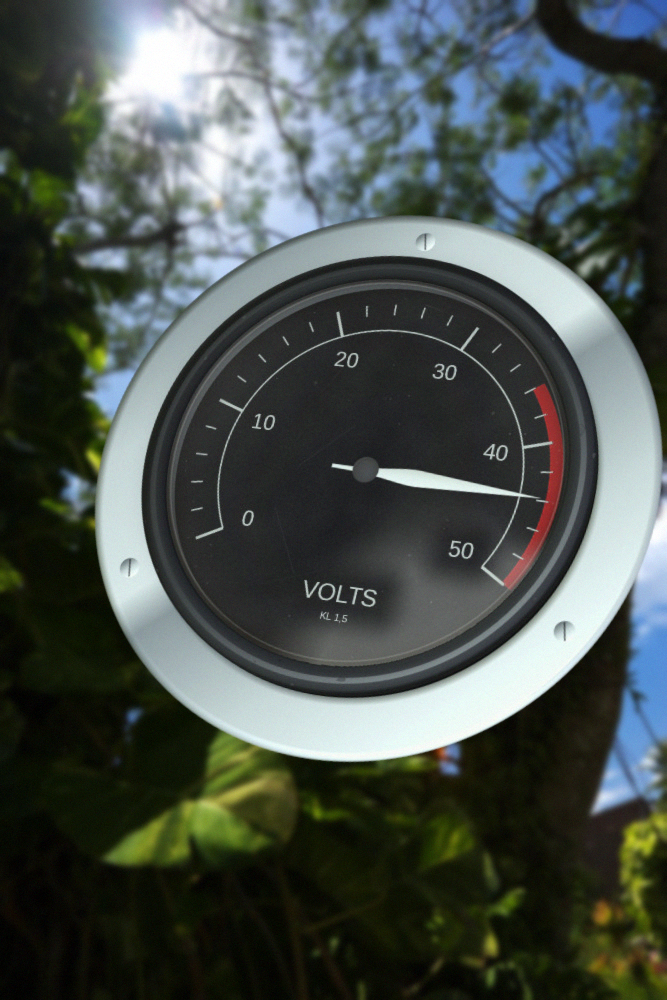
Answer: 44 V
